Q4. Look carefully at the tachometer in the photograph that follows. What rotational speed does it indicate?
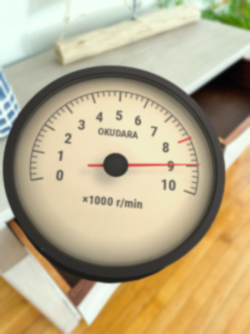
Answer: 9000 rpm
